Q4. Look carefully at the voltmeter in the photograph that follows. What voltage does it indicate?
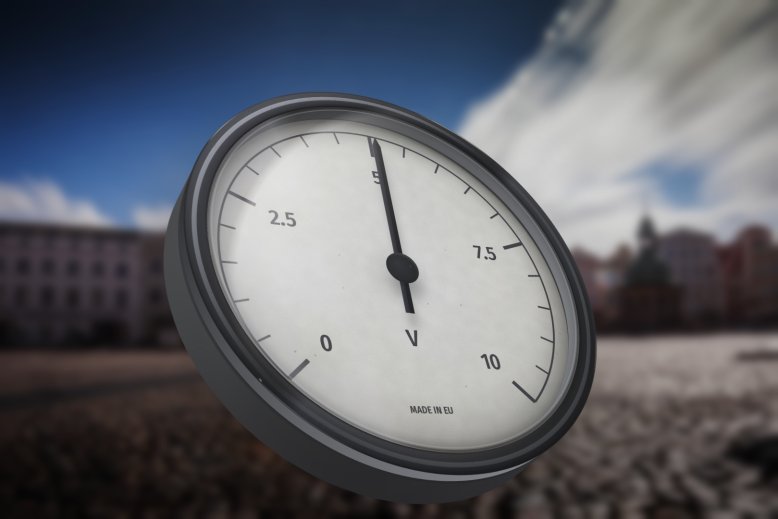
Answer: 5 V
